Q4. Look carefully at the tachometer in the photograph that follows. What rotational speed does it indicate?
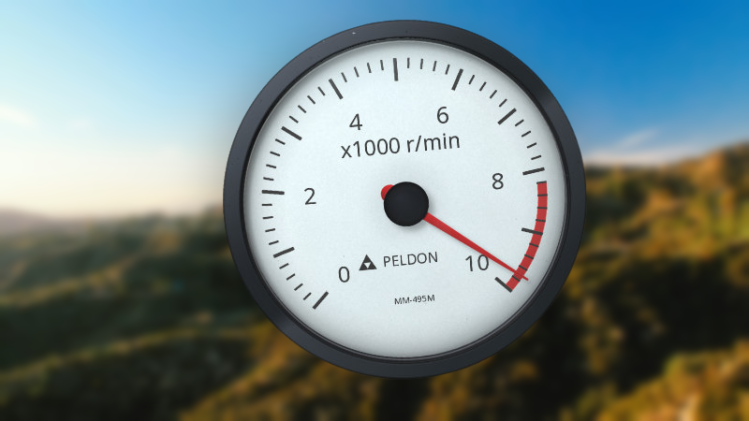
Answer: 9700 rpm
